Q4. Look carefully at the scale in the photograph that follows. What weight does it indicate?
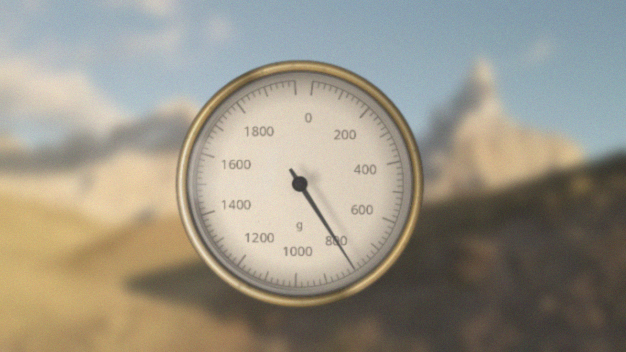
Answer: 800 g
